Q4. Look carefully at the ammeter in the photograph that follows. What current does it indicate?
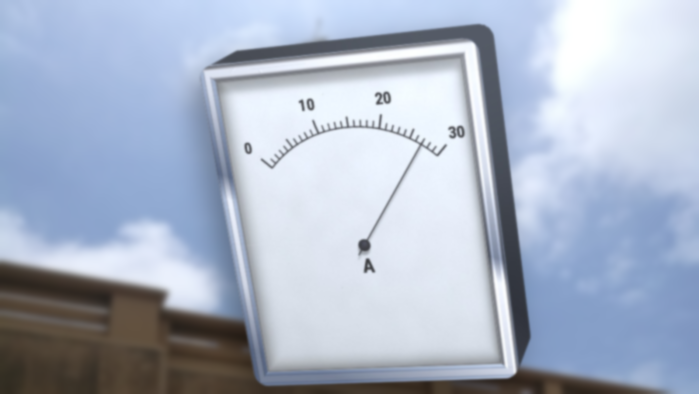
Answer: 27 A
